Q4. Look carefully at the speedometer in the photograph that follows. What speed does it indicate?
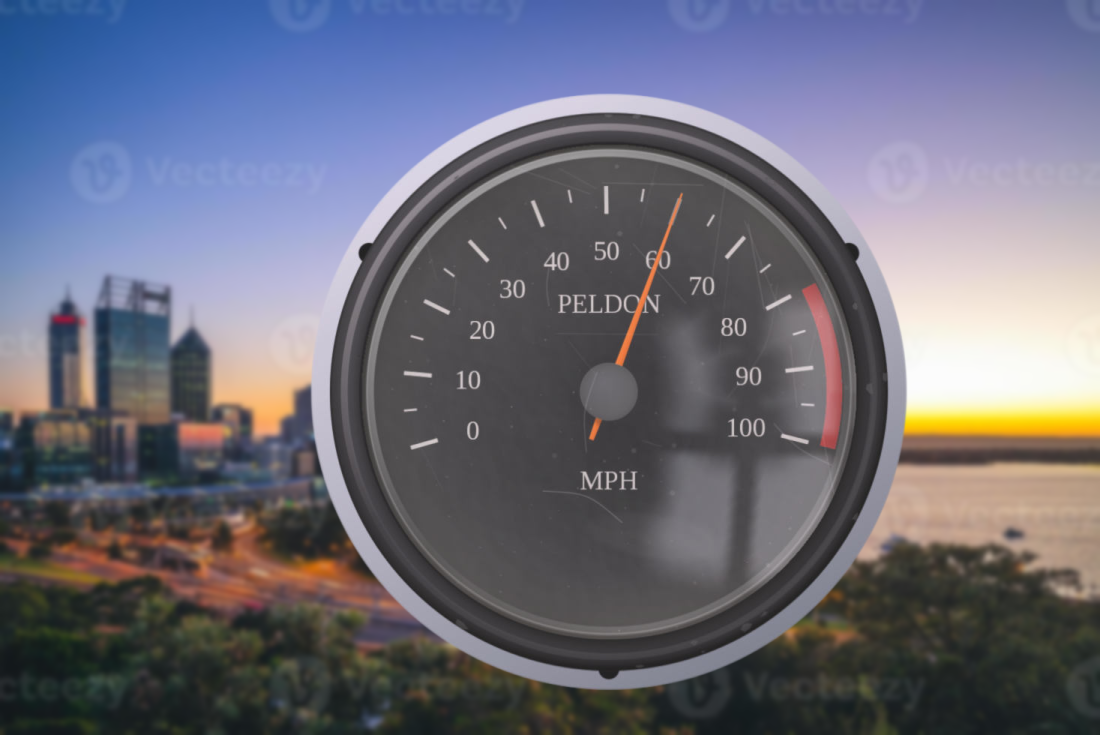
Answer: 60 mph
